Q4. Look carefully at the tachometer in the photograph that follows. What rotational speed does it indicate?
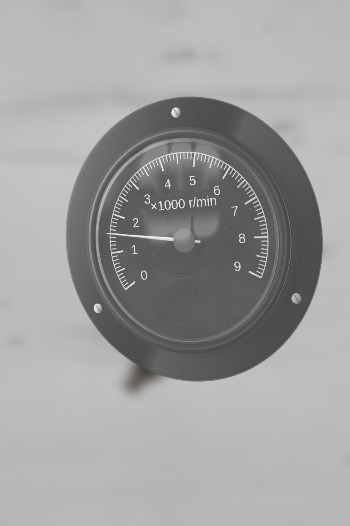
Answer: 1500 rpm
